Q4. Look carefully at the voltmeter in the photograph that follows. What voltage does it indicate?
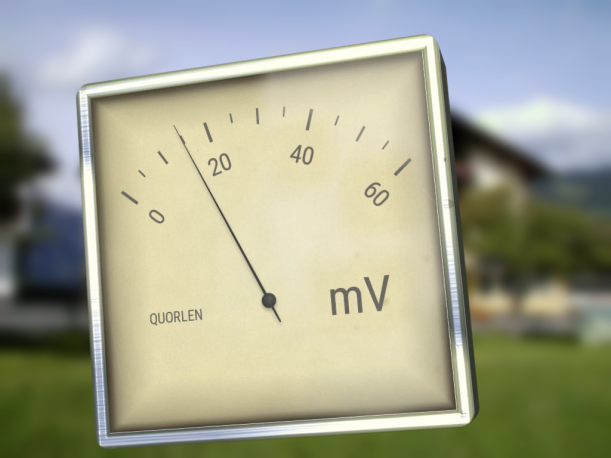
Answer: 15 mV
